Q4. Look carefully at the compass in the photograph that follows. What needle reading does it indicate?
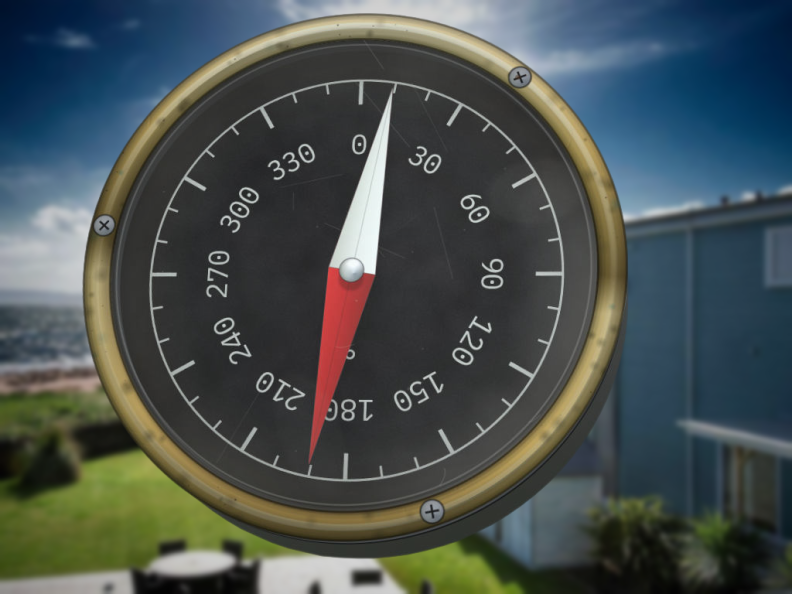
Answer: 190 °
